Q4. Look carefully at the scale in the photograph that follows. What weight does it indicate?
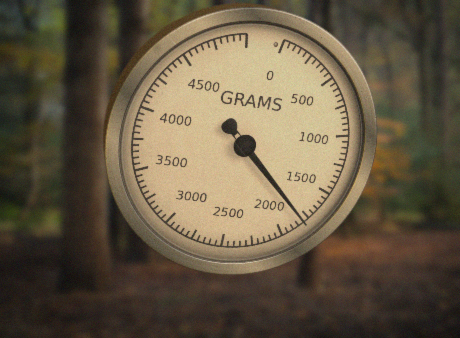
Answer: 1800 g
